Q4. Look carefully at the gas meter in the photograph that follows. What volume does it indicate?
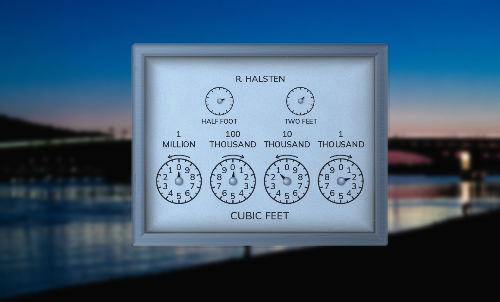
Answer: 1200 ft³
